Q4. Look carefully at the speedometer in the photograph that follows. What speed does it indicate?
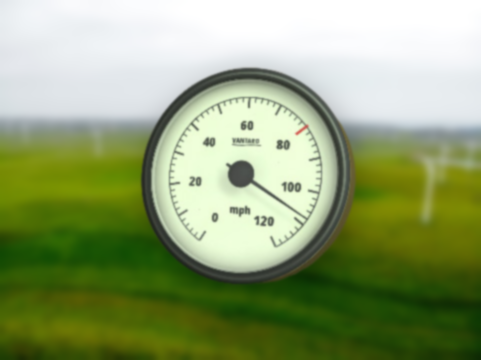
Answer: 108 mph
